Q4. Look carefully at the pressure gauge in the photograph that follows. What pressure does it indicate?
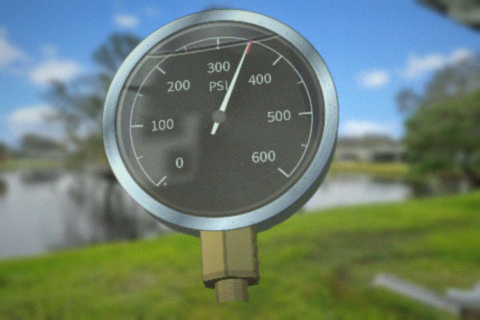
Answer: 350 psi
